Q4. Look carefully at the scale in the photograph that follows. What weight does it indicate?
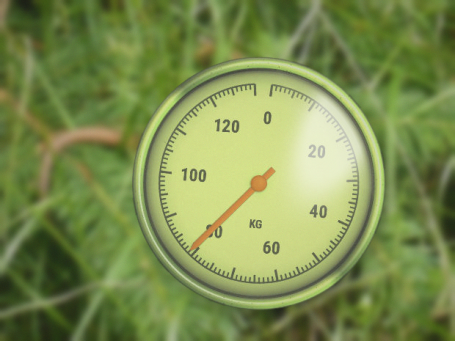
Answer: 81 kg
